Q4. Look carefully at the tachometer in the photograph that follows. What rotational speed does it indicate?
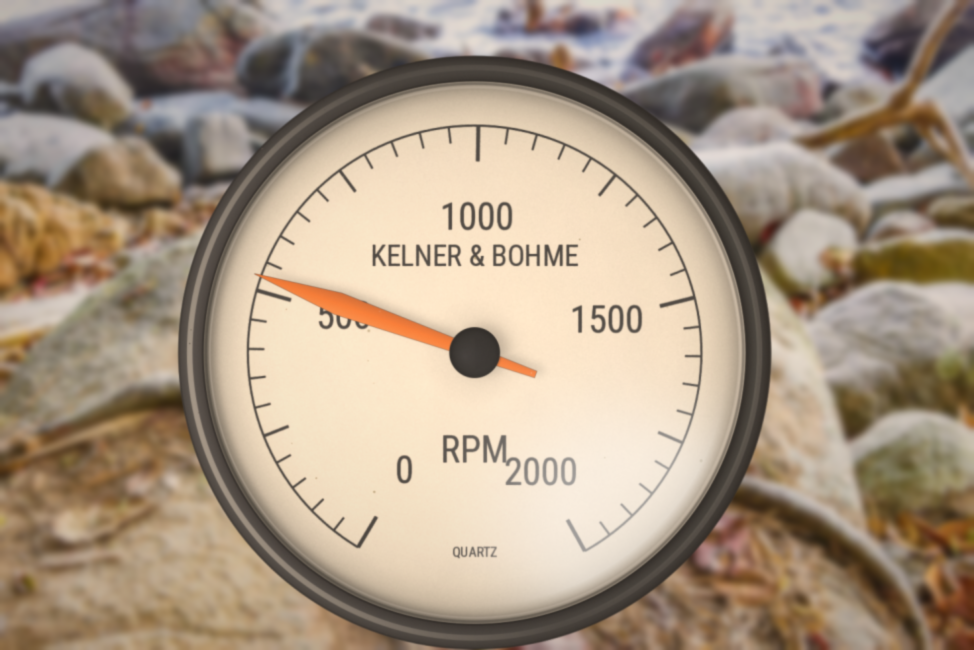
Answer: 525 rpm
